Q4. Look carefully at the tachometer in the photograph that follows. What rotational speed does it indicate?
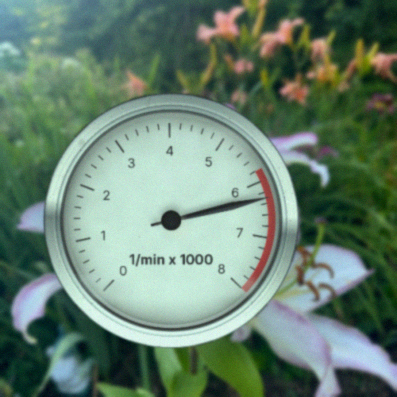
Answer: 6300 rpm
